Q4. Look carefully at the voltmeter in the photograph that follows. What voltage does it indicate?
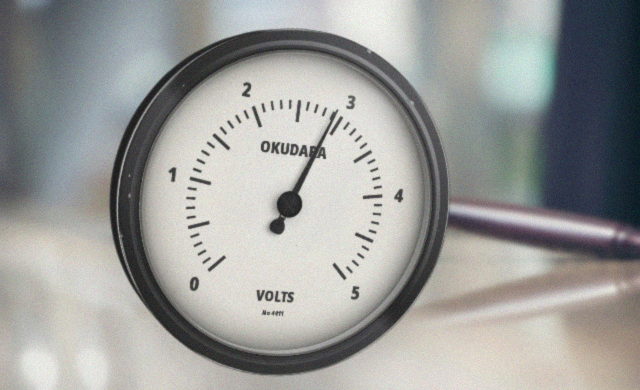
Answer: 2.9 V
